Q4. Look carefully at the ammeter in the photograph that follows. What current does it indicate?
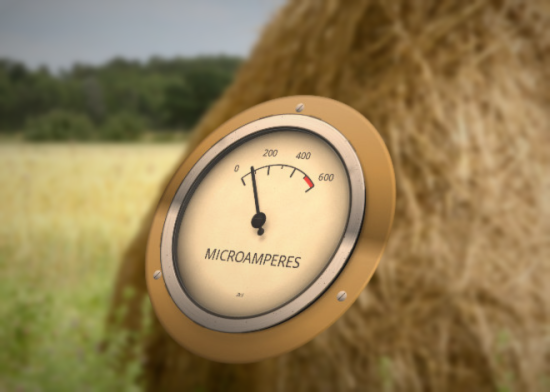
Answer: 100 µA
